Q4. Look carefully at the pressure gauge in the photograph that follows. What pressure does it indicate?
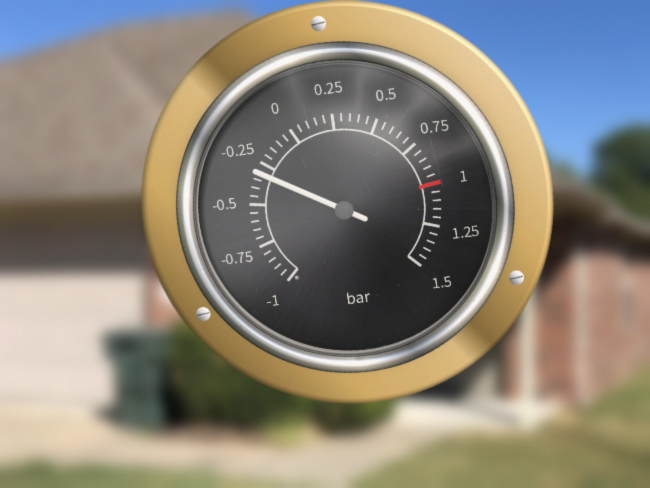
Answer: -0.3 bar
